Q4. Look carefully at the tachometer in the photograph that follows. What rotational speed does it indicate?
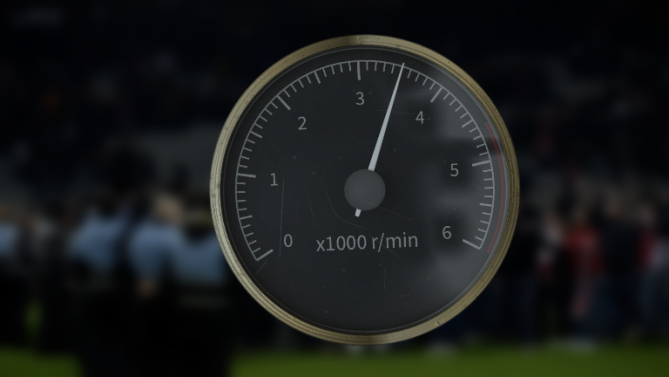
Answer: 3500 rpm
